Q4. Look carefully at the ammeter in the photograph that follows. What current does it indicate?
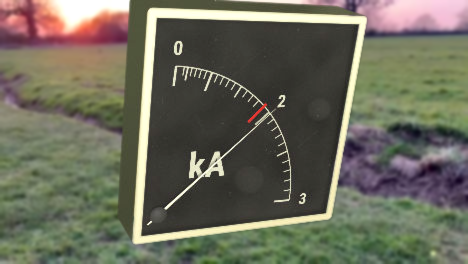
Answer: 2 kA
